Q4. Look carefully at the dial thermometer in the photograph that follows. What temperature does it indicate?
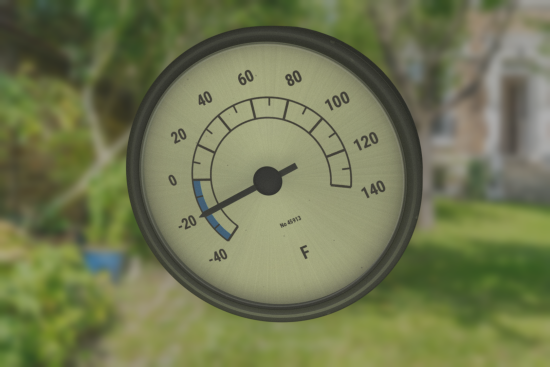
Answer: -20 °F
